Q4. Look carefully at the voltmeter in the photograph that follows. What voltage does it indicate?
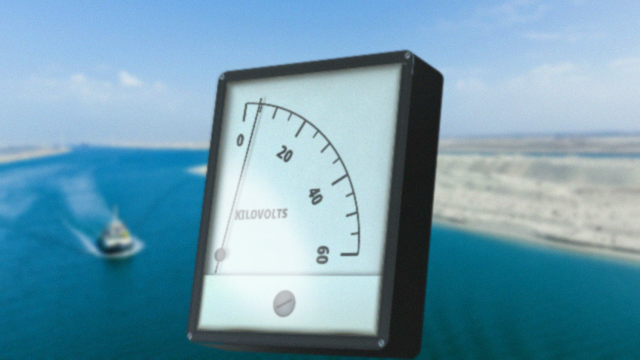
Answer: 5 kV
